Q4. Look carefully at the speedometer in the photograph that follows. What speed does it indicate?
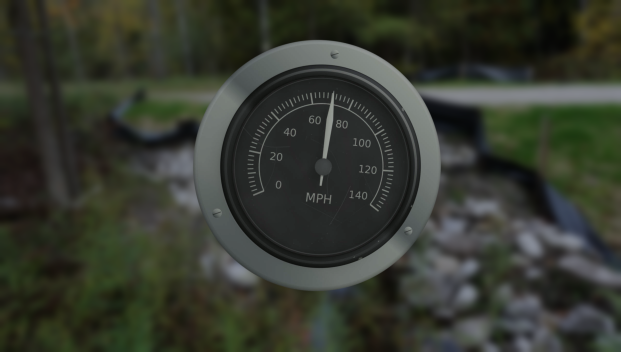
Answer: 70 mph
